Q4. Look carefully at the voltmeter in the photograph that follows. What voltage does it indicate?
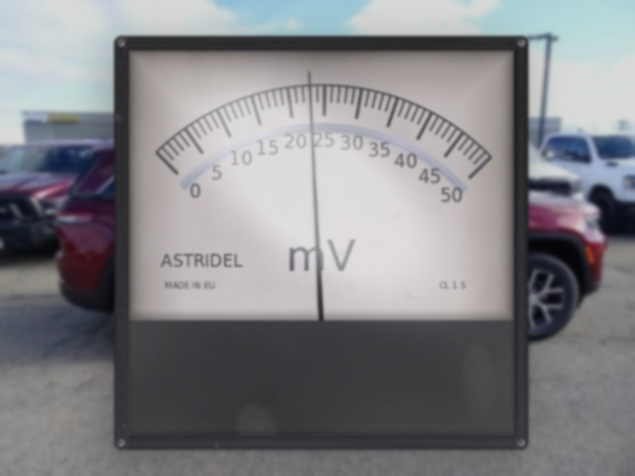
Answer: 23 mV
